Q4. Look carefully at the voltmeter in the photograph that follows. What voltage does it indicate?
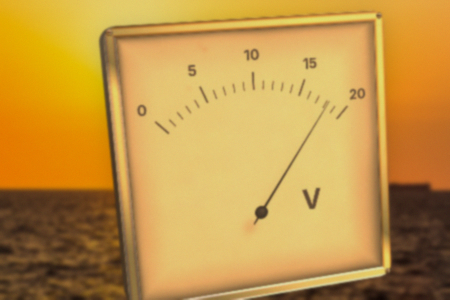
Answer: 18 V
